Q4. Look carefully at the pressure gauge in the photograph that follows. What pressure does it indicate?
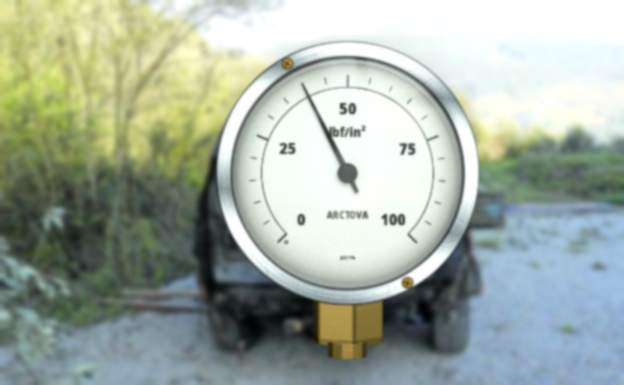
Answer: 40 psi
